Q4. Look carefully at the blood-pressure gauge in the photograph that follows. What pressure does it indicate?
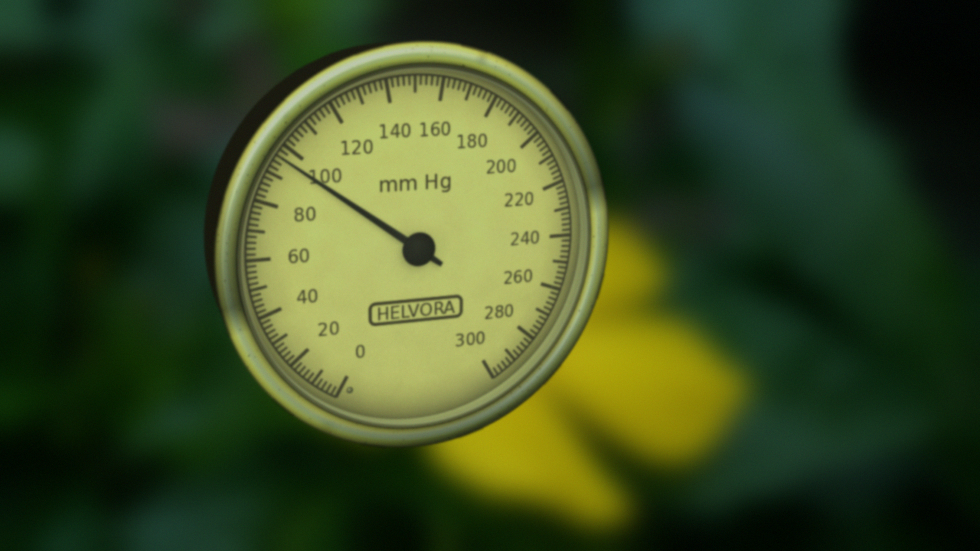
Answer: 96 mmHg
